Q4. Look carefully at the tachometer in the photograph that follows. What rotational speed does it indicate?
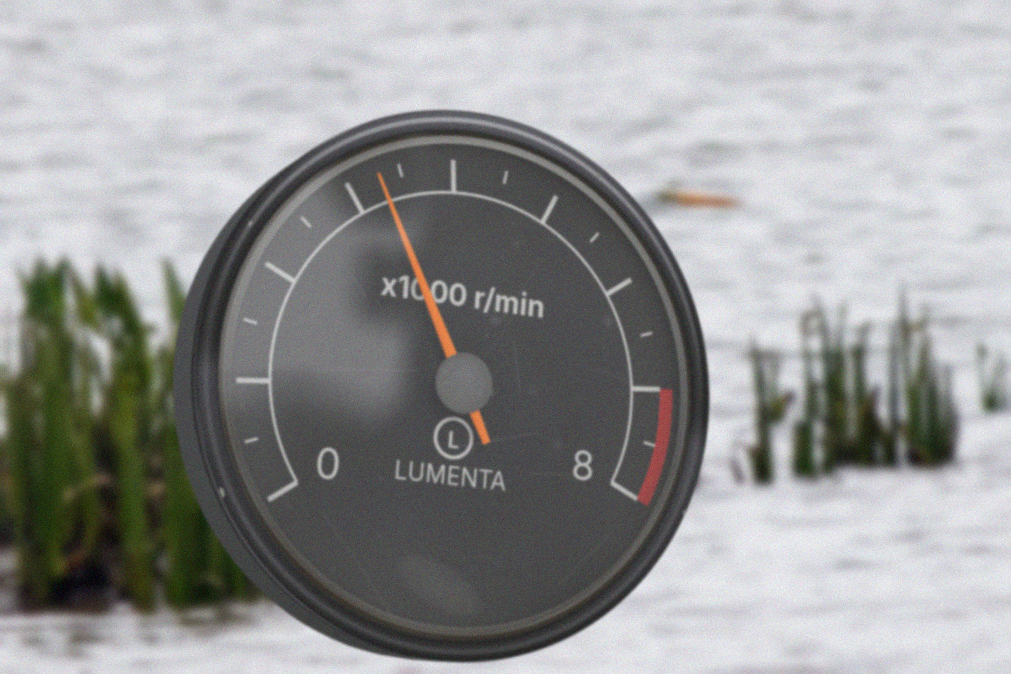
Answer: 3250 rpm
